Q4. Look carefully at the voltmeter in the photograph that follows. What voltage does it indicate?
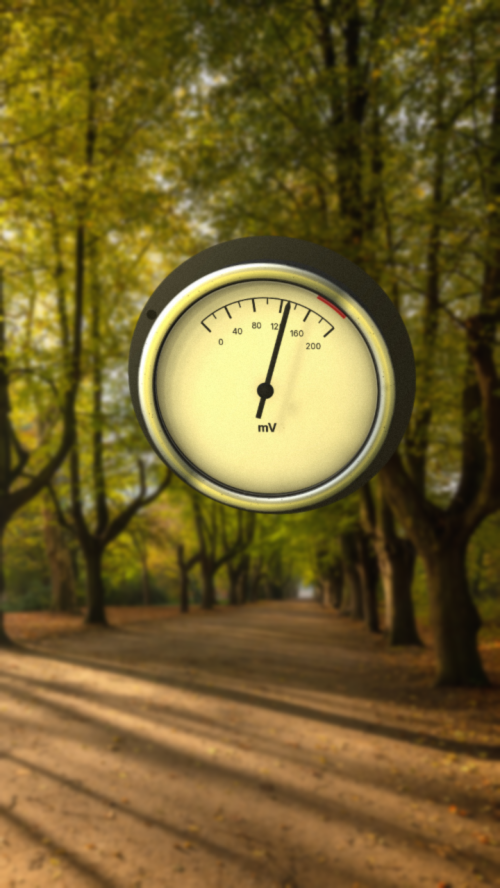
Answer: 130 mV
